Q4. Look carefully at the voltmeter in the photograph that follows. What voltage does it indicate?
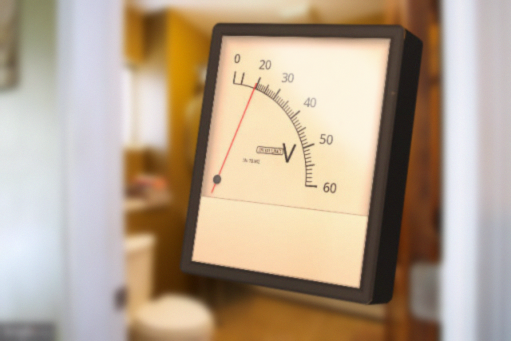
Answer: 20 V
